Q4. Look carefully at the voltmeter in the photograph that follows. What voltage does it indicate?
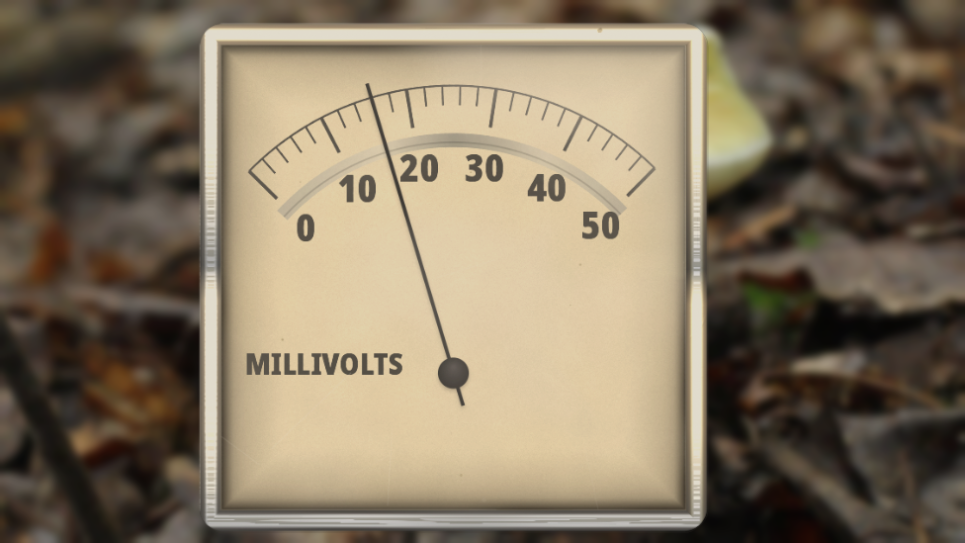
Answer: 16 mV
